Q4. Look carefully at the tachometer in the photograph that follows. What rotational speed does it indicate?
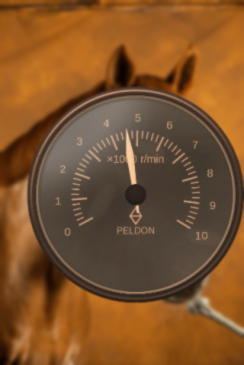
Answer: 4600 rpm
